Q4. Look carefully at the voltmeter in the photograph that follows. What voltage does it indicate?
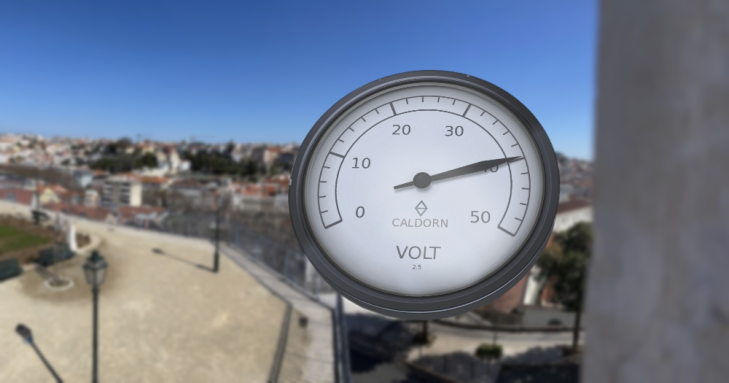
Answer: 40 V
